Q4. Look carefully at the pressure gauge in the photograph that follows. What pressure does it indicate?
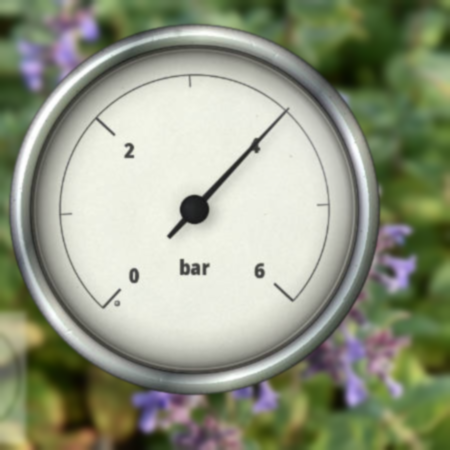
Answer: 4 bar
